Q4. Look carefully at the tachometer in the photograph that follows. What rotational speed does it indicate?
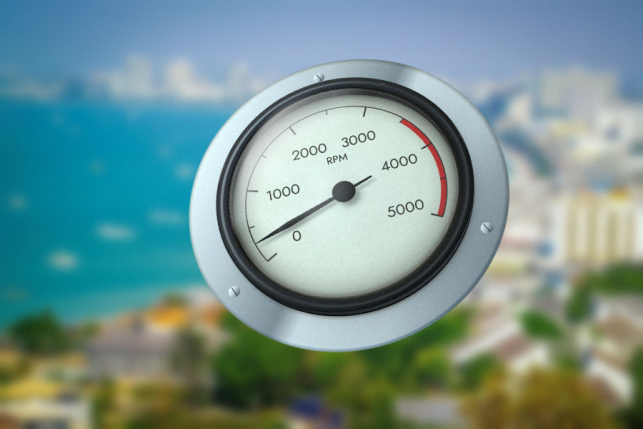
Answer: 250 rpm
